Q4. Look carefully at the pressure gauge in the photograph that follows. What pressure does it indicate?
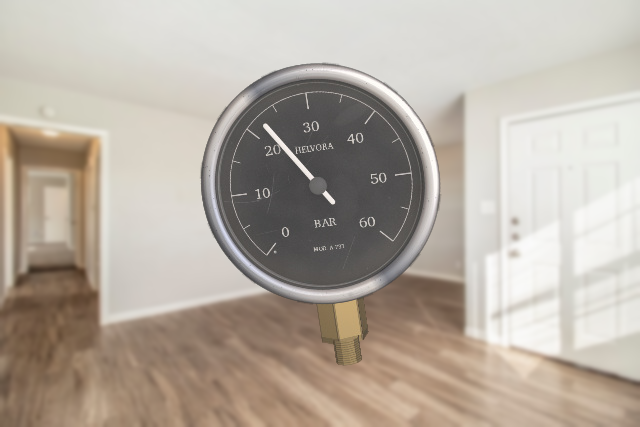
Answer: 22.5 bar
